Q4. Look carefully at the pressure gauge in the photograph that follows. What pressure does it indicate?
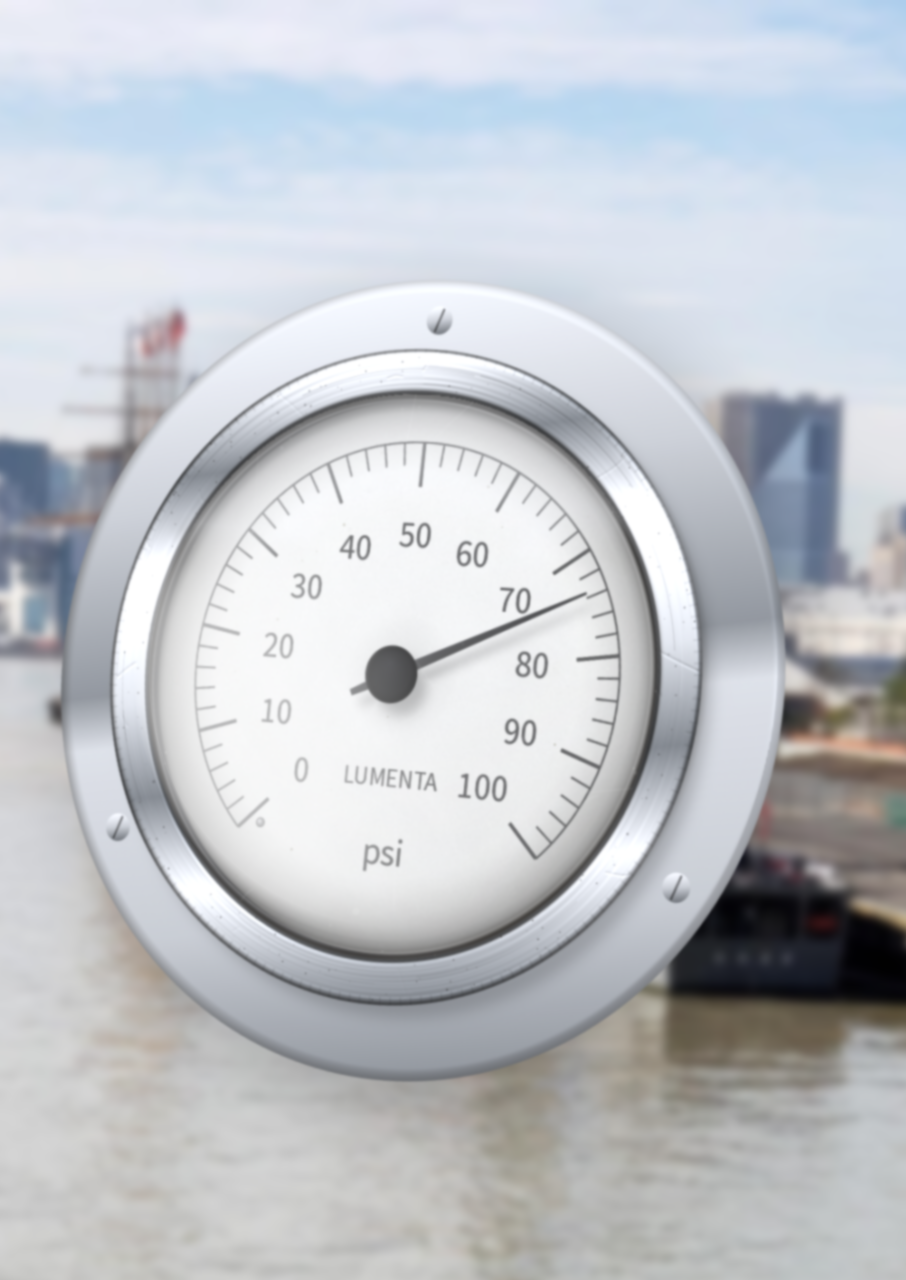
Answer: 74 psi
